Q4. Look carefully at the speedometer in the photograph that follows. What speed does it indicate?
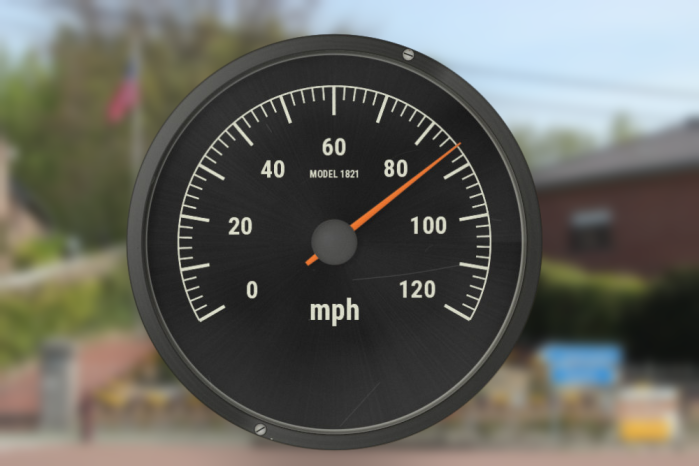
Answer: 86 mph
